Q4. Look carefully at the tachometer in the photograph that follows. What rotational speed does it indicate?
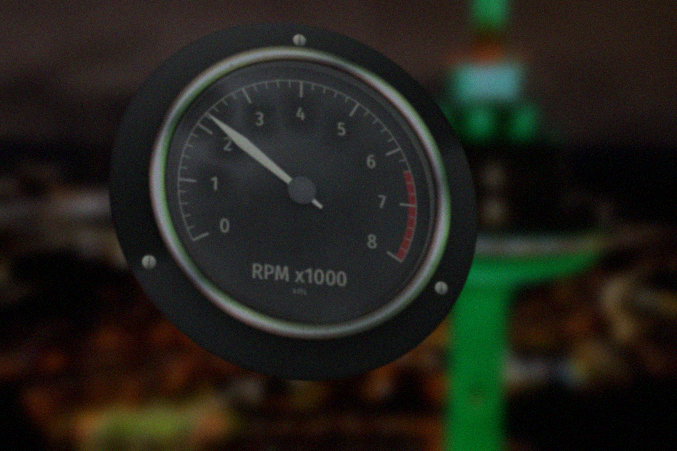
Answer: 2200 rpm
